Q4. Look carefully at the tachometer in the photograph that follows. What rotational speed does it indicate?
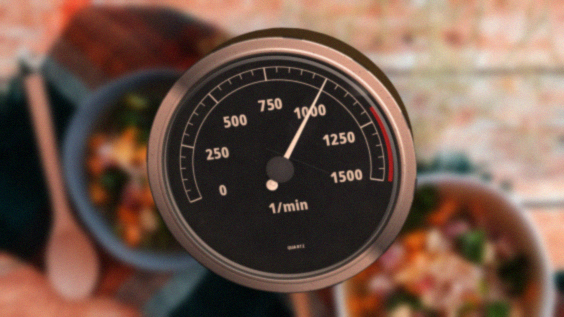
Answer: 1000 rpm
